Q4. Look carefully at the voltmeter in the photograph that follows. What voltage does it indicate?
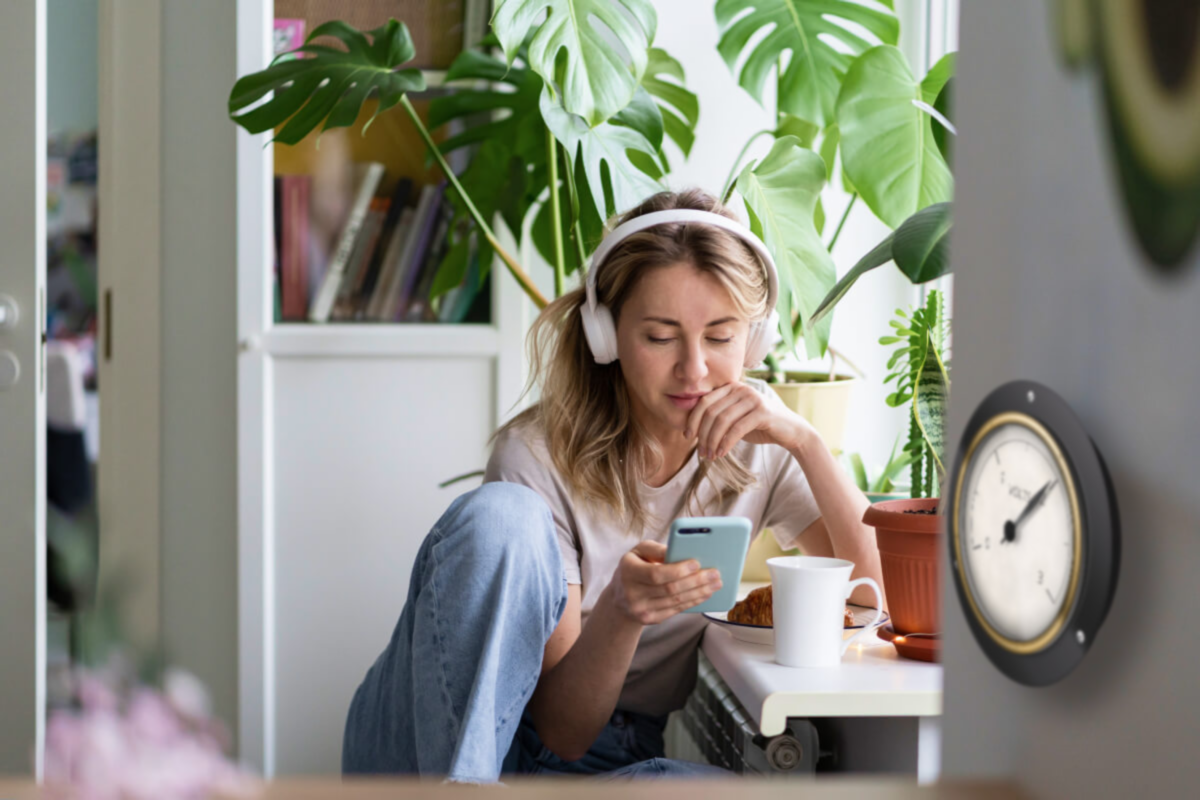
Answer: 2 V
